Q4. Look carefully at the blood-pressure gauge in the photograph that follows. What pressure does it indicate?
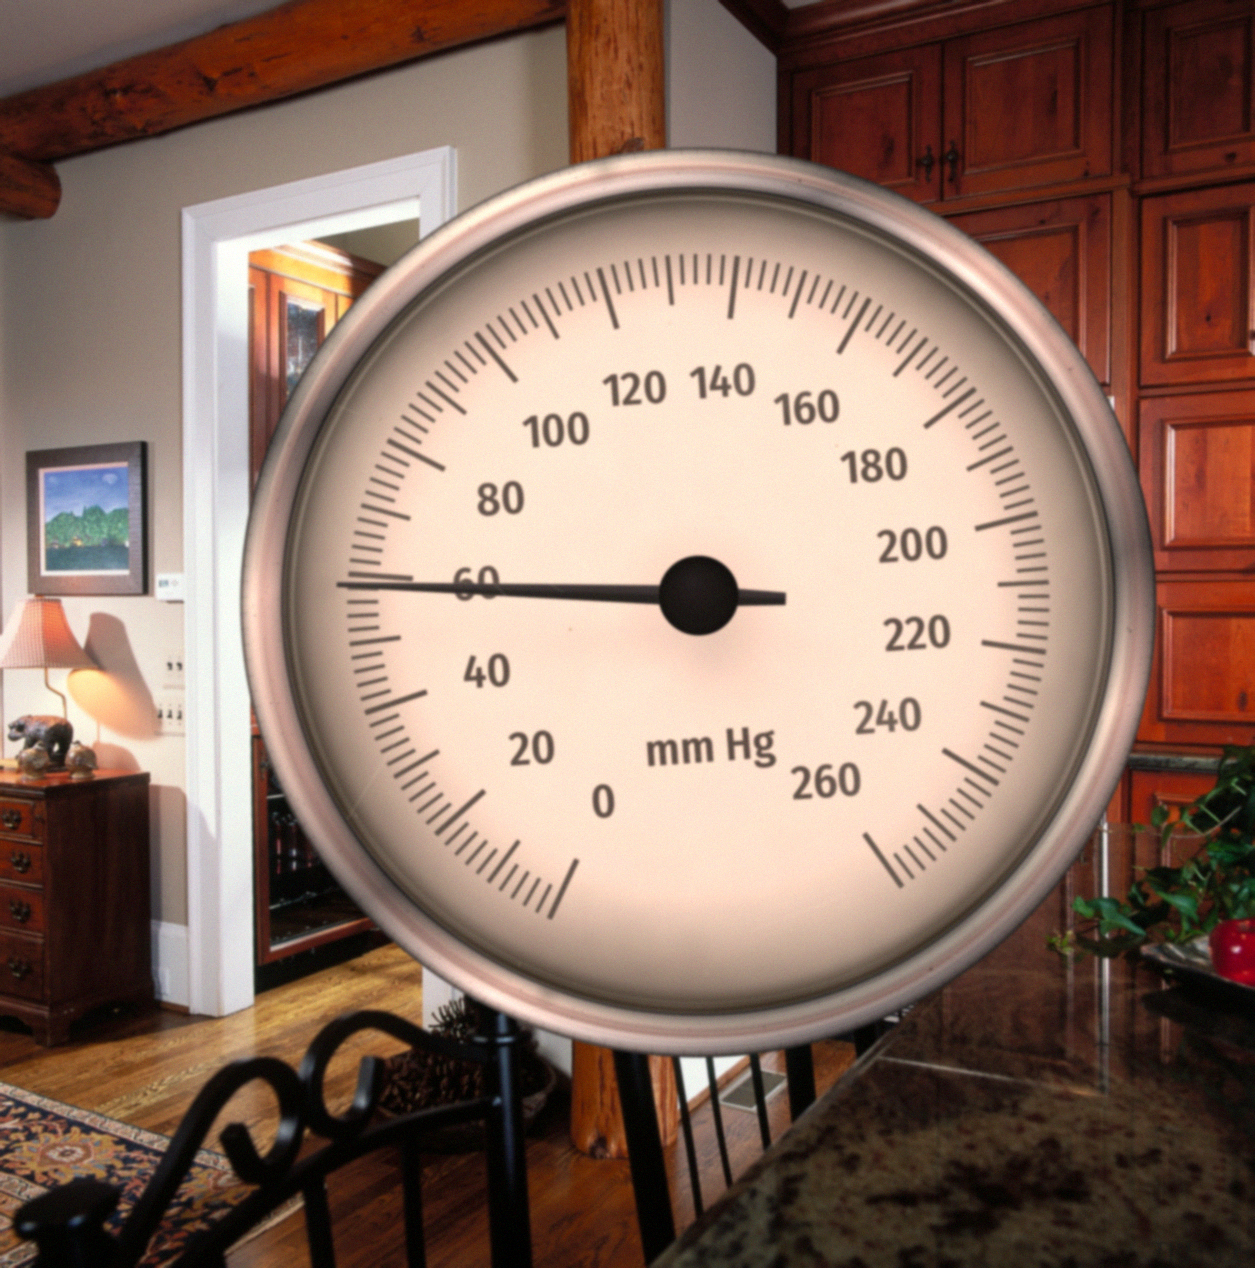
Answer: 58 mmHg
